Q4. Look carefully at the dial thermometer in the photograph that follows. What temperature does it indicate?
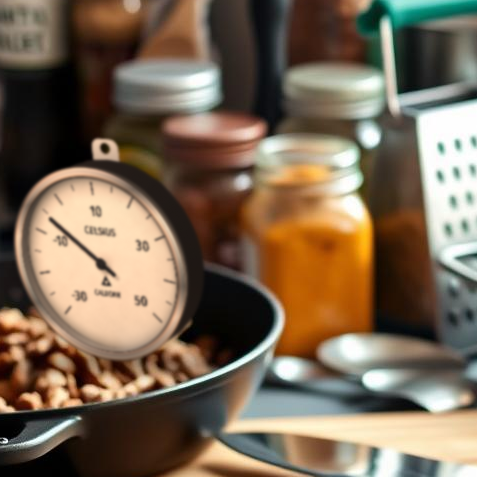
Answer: -5 °C
